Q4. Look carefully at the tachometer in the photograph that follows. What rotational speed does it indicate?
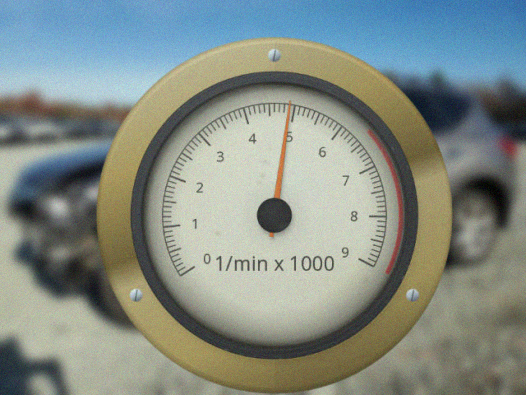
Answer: 4900 rpm
